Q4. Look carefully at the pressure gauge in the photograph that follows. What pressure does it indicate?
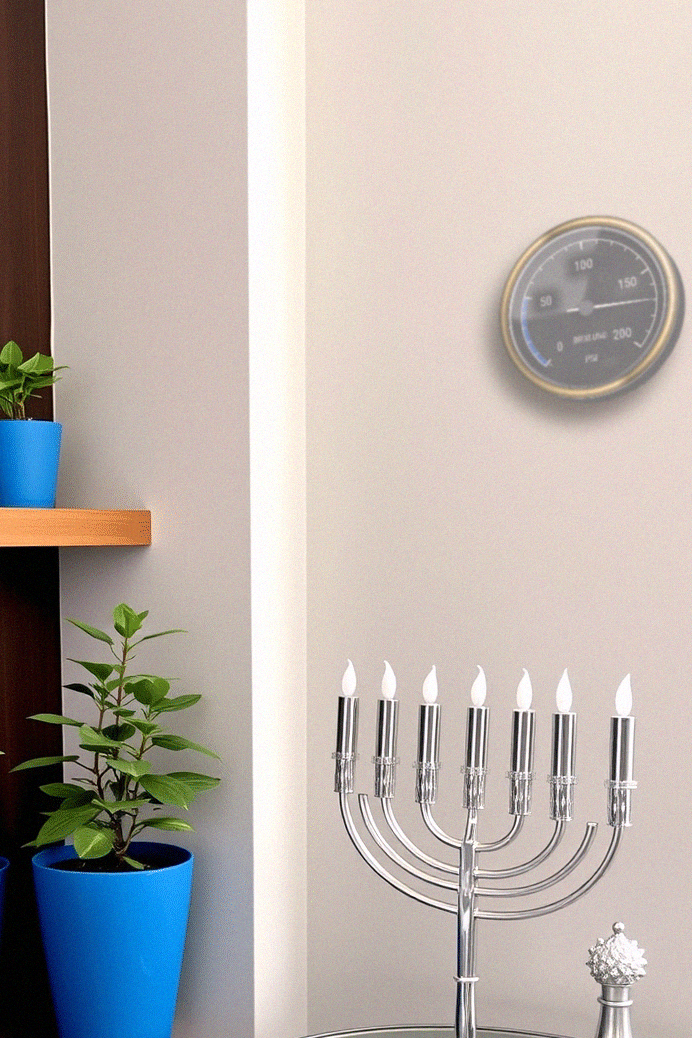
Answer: 170 psi
